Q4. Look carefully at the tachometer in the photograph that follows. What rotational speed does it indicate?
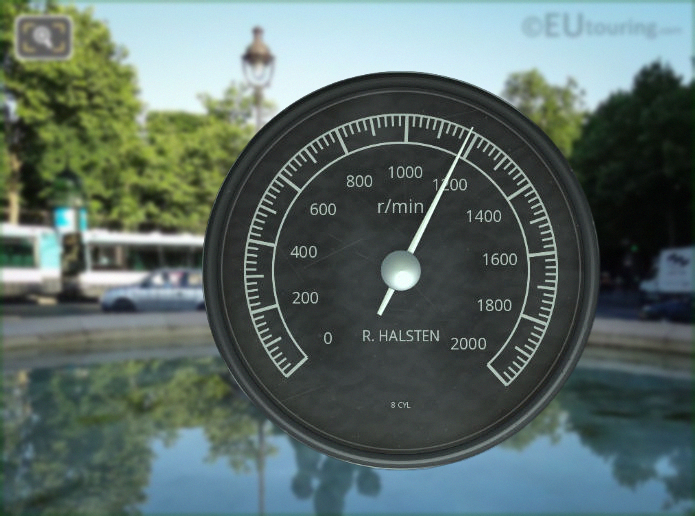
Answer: 1180 rpm
